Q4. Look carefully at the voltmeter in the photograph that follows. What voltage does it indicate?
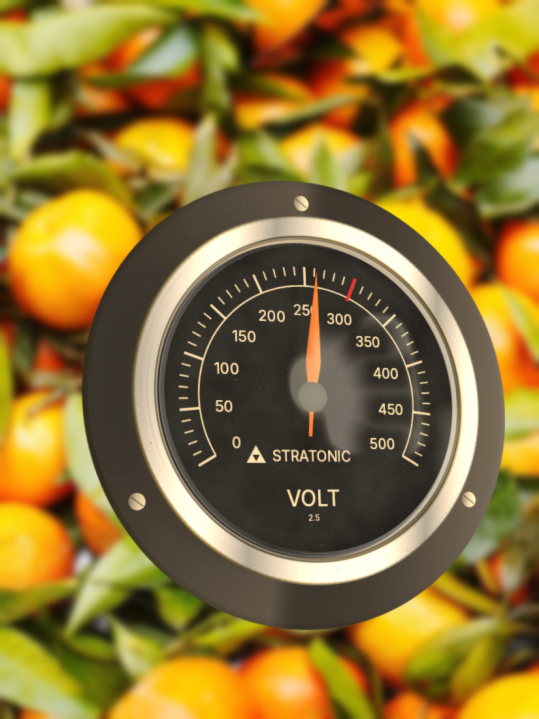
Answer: 260 V
